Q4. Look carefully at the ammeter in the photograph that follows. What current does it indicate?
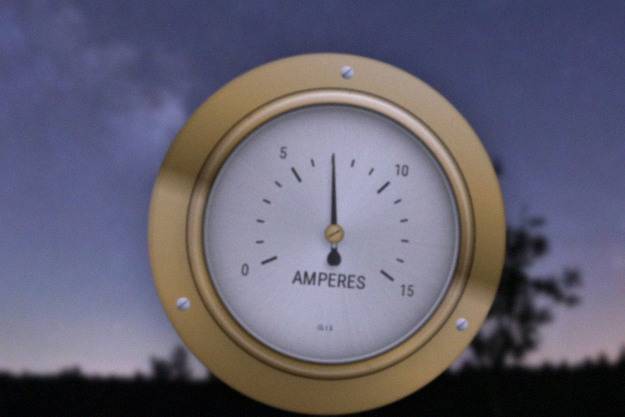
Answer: 7 A
